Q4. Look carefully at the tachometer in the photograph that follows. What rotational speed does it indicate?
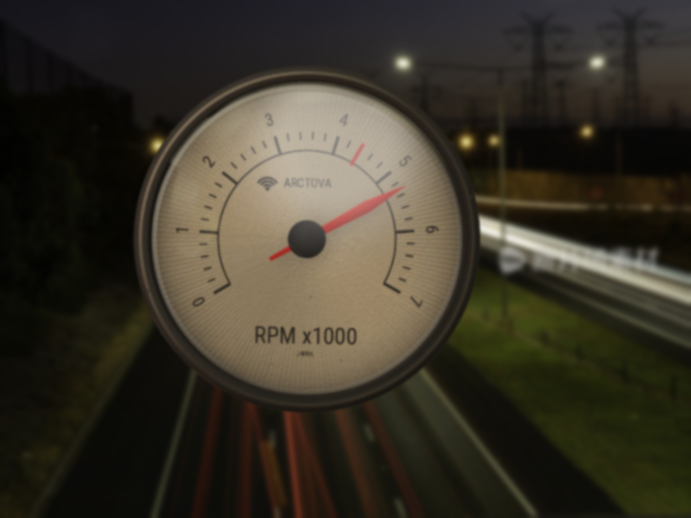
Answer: 5300 rpm
